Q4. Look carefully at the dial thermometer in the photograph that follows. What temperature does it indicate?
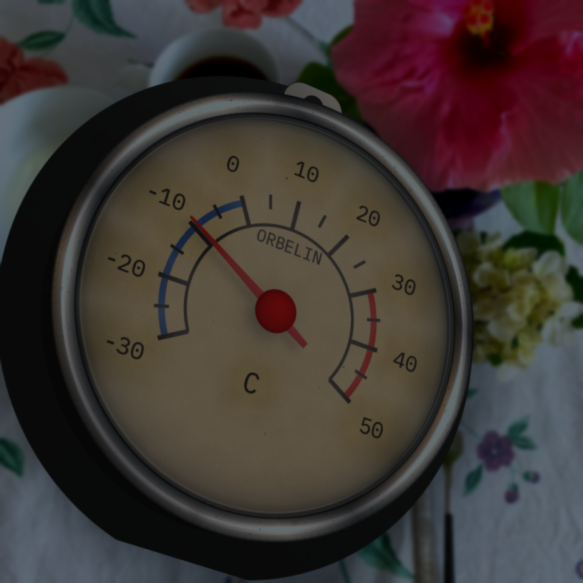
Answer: -10 °C
